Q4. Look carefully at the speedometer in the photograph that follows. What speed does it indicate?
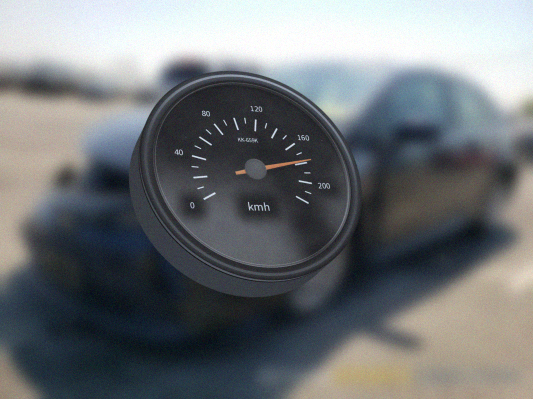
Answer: 180 km/h
